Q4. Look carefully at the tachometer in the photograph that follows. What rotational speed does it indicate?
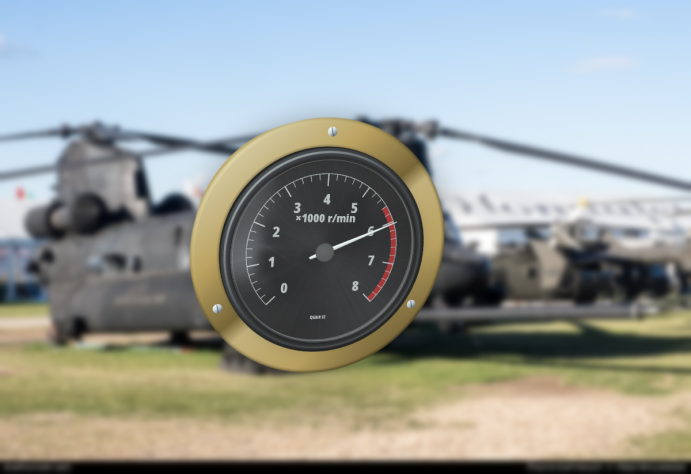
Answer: 6000 rpm
